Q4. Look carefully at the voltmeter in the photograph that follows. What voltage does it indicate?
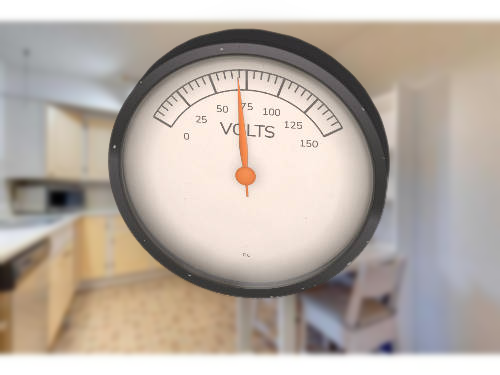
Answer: 70 V
